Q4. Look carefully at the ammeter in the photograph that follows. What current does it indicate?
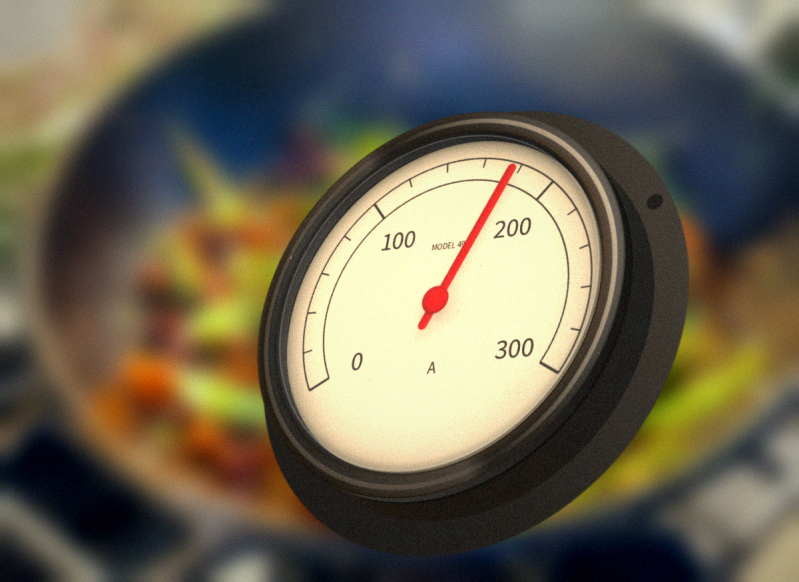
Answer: 180 A
